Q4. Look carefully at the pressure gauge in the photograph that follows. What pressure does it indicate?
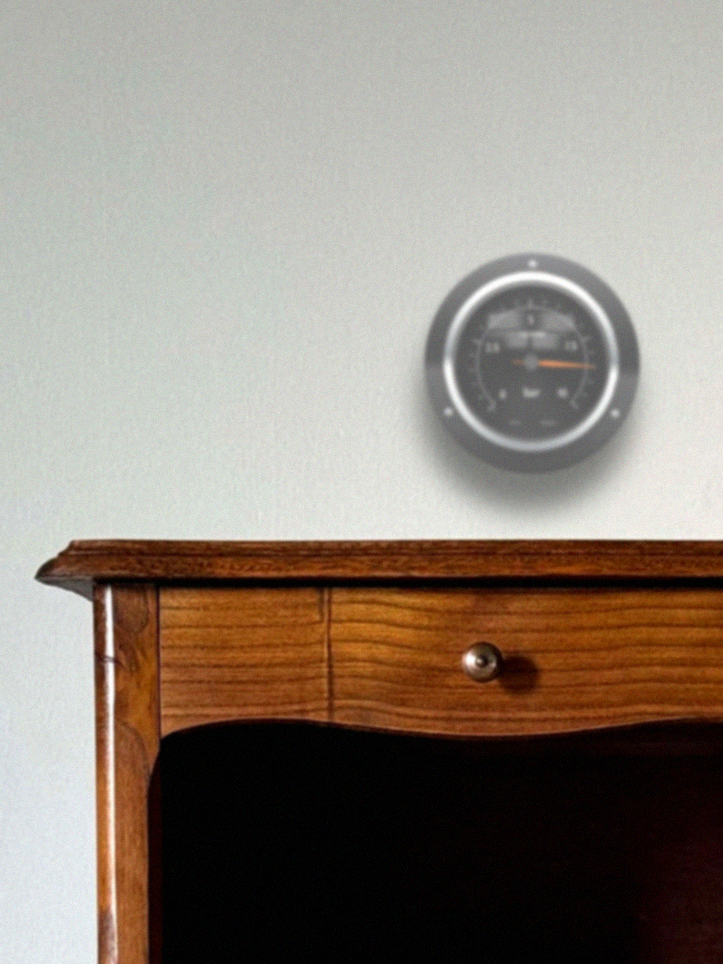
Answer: 8.5 bar
